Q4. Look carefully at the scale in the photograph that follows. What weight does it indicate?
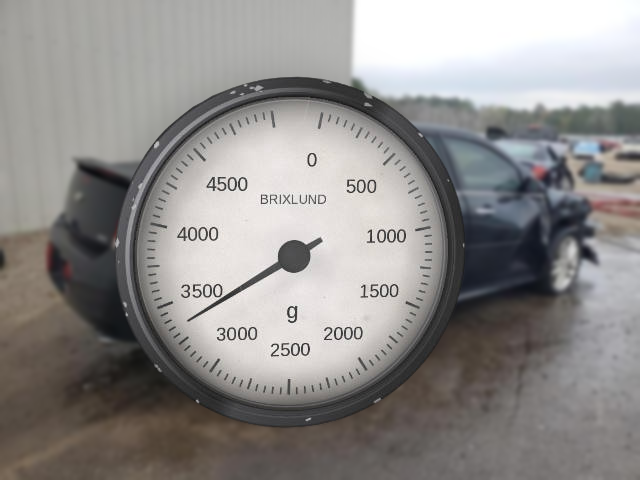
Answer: 3350 g
